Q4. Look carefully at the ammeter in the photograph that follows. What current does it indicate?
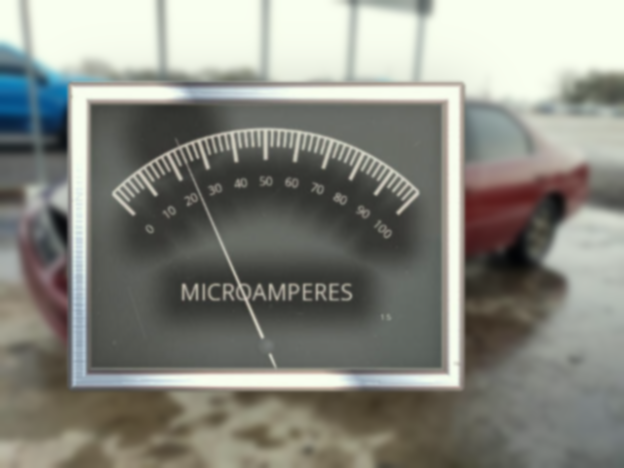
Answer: 24 µA
